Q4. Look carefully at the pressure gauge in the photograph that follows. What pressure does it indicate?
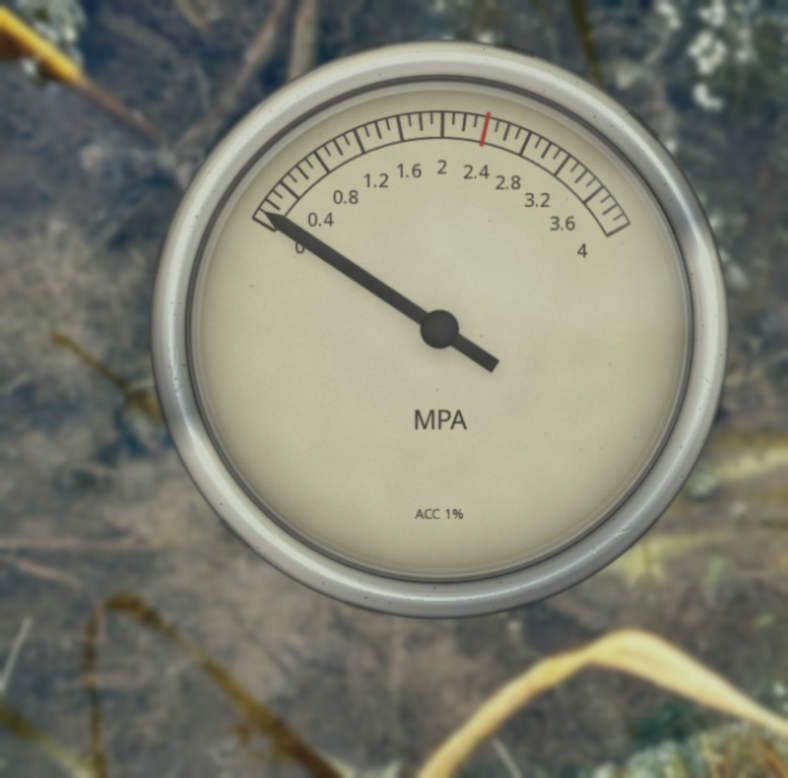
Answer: 0.1 MPa
